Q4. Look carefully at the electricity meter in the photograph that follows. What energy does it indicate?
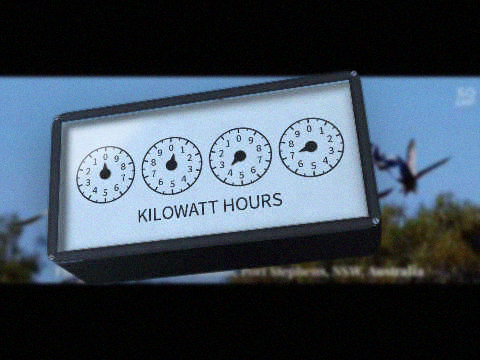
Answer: 37 kWh
